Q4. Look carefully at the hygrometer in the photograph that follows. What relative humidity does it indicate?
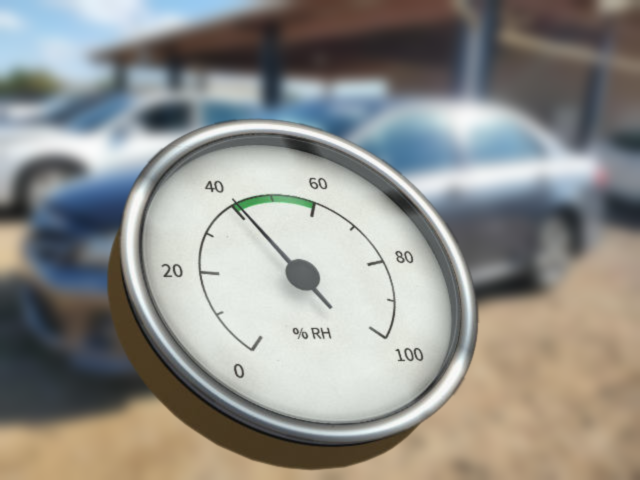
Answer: 40 %
